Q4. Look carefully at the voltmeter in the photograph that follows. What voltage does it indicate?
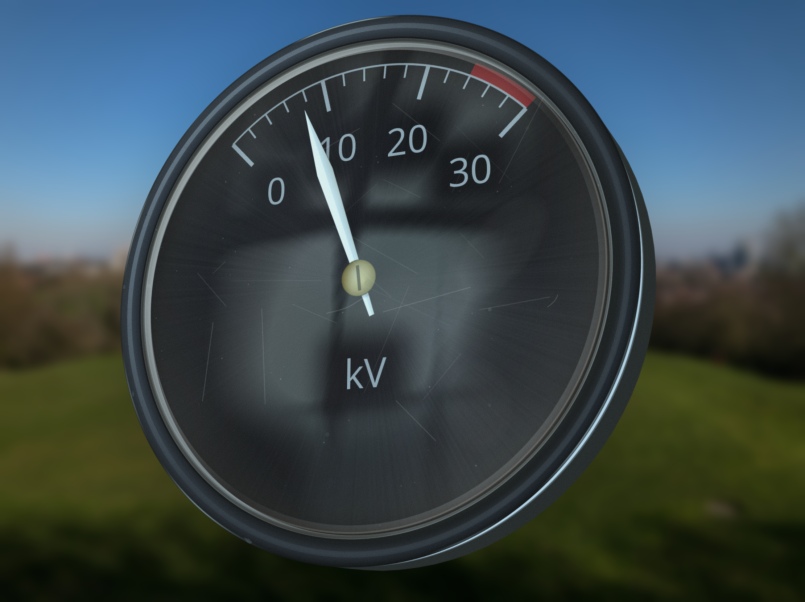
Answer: 8 kV
